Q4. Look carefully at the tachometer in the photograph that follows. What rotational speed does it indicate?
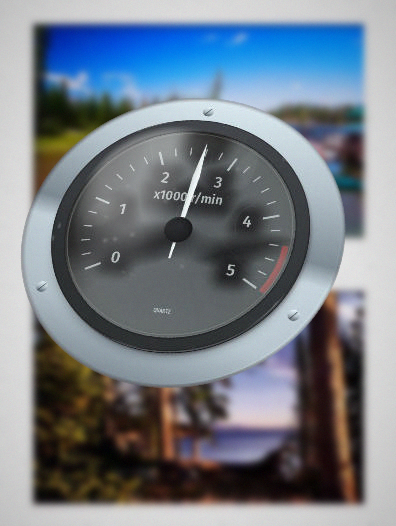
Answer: 2600 rpm
